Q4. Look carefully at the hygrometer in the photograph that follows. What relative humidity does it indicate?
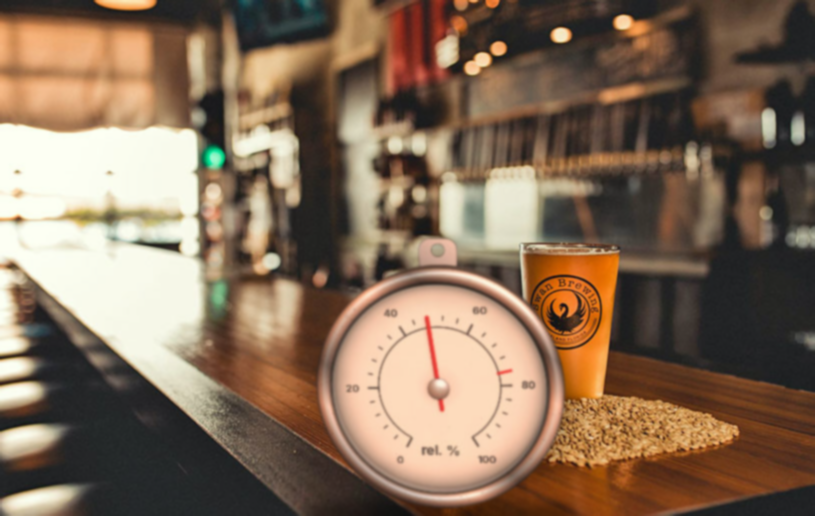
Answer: 48 %
